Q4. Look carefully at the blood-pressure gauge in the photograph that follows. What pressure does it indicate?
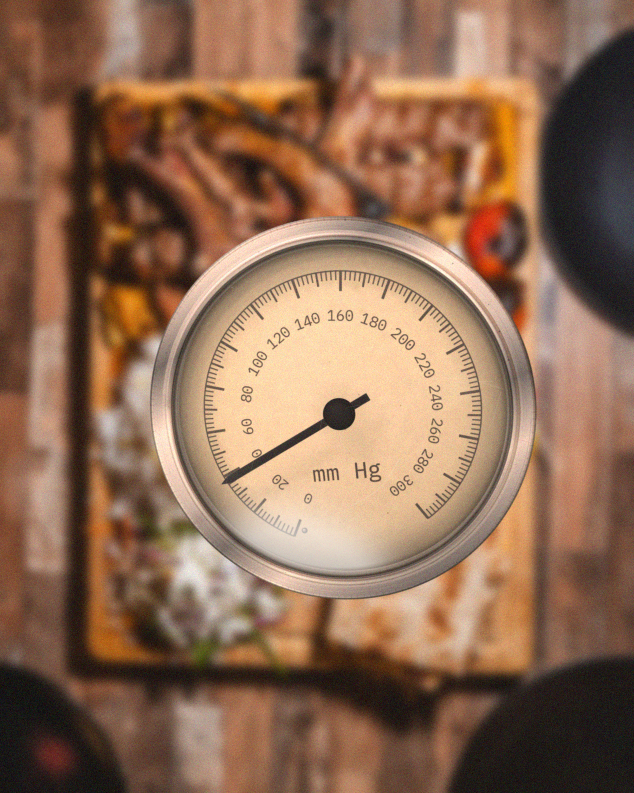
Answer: 38 mmHg
